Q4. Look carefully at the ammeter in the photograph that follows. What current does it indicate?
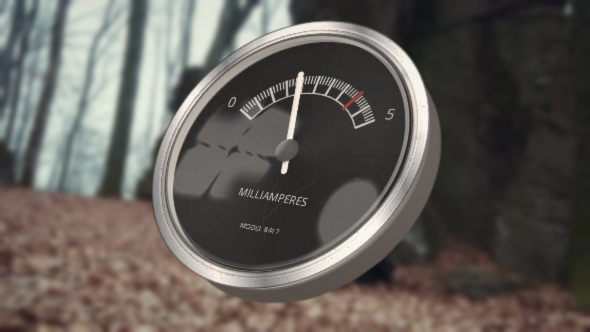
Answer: 2 mA
